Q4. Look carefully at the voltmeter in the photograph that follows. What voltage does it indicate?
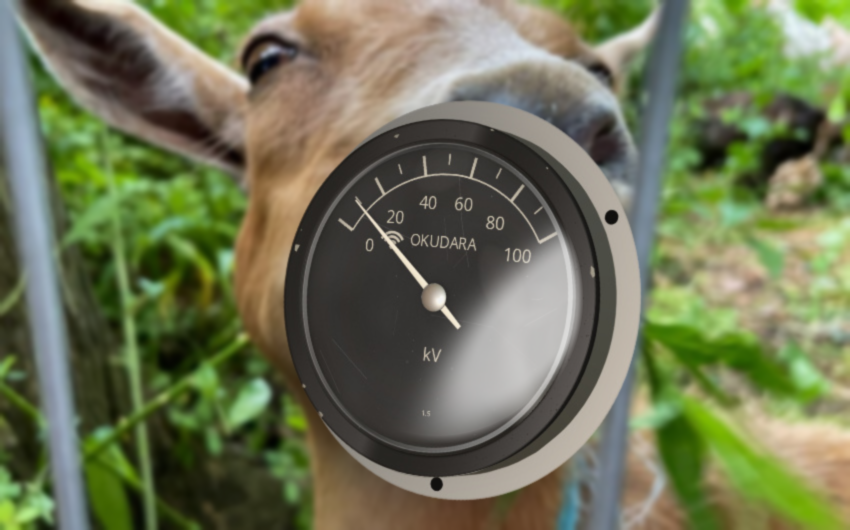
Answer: 10 kV
